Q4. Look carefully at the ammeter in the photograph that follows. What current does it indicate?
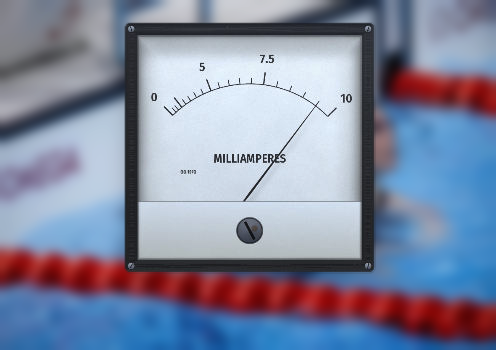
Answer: 9.5 mA
